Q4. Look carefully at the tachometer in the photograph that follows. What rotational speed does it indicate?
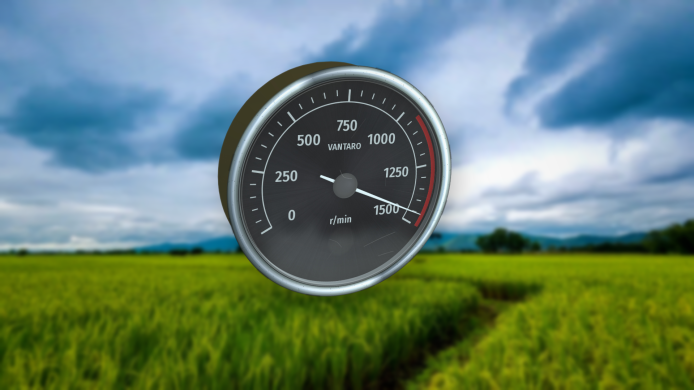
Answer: 1450 rpm
